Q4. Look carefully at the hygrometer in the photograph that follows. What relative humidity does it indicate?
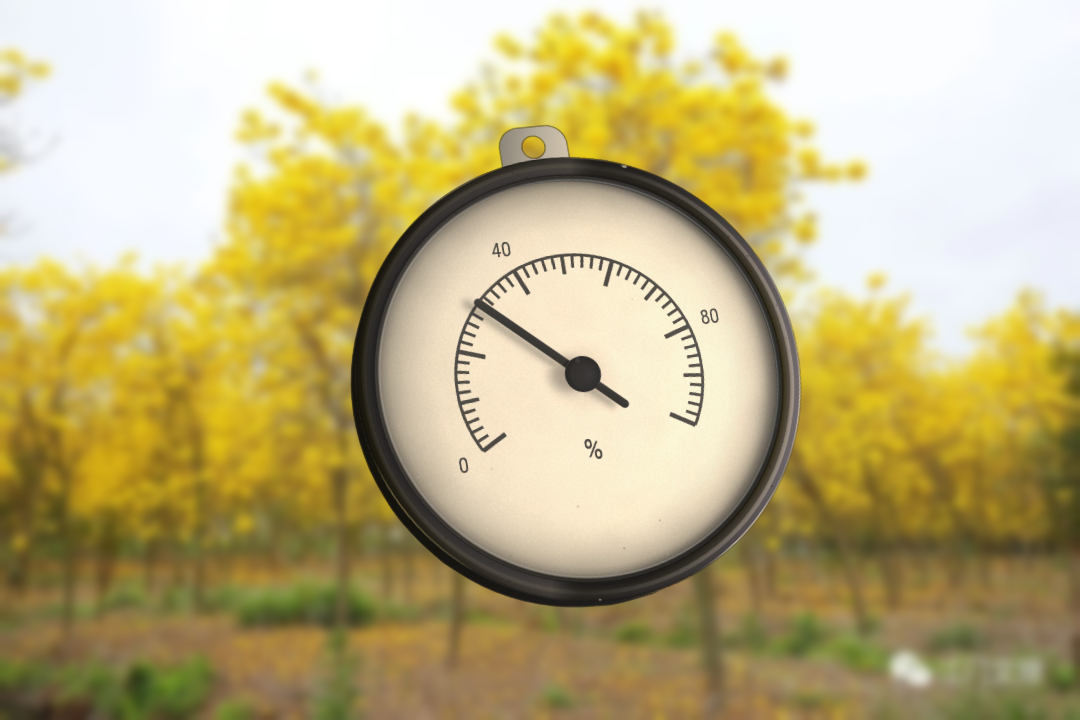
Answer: 30 %
